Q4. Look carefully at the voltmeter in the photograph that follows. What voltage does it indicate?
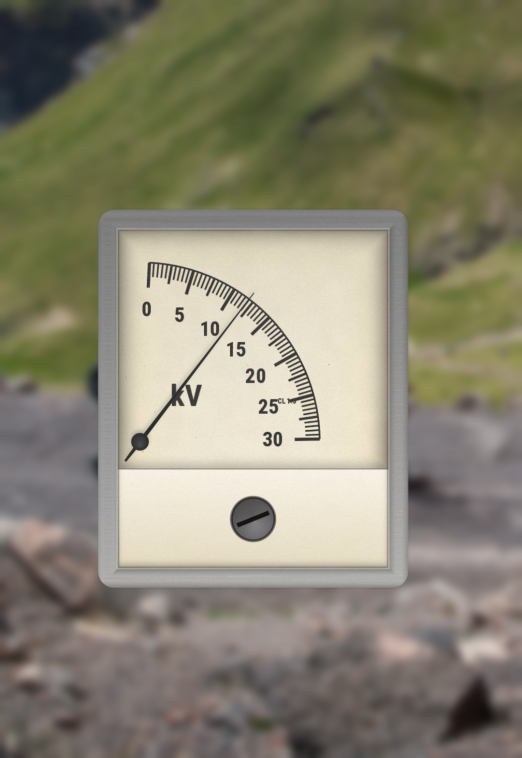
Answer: 12 kV
